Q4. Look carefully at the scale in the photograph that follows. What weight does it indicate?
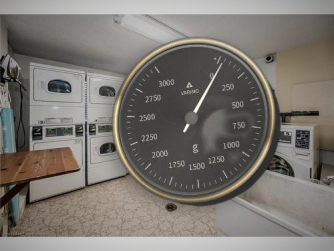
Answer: 50 g
